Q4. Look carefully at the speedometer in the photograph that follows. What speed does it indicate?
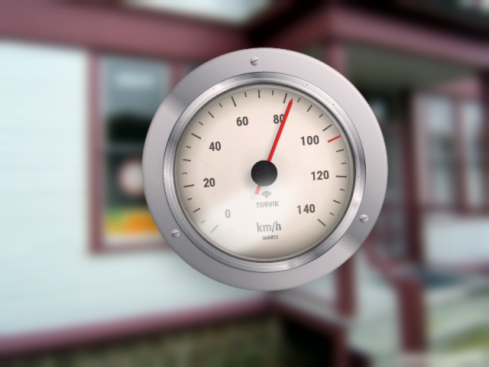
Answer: 82.5 km/h
